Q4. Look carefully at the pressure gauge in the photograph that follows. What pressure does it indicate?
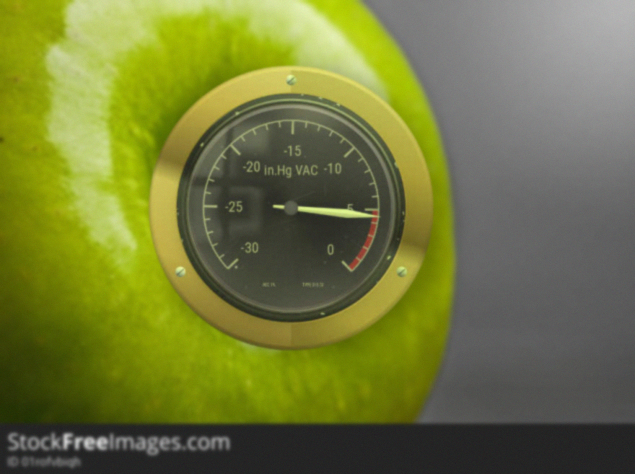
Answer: -4.5 inHg
